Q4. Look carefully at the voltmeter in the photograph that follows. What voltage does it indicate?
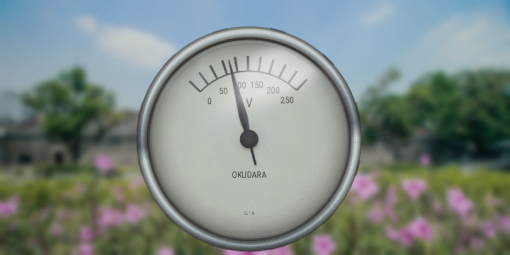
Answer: 87.5 V
